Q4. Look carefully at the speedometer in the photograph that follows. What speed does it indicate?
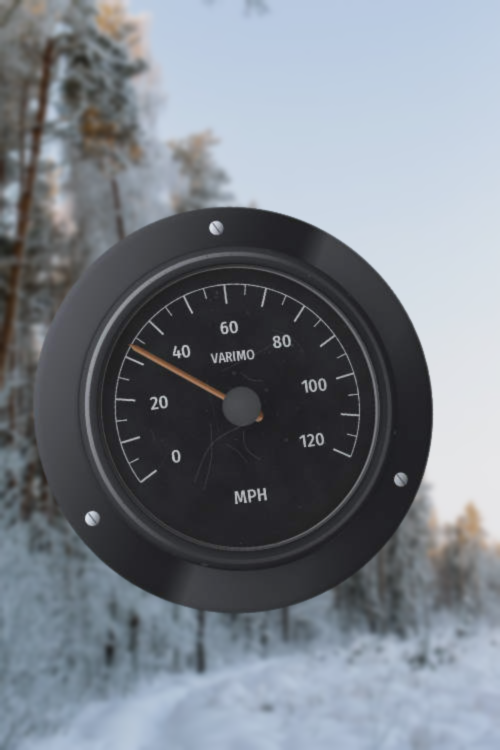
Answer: 32.5 mph
